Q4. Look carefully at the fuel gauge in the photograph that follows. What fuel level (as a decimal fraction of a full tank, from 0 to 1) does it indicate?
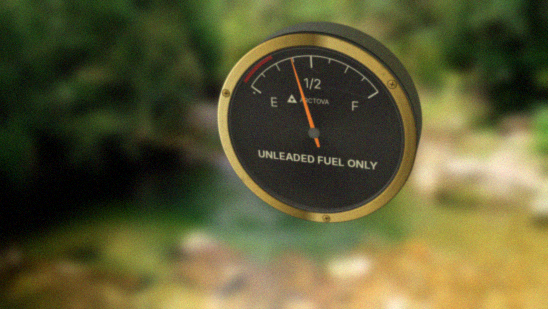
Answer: 0.375
